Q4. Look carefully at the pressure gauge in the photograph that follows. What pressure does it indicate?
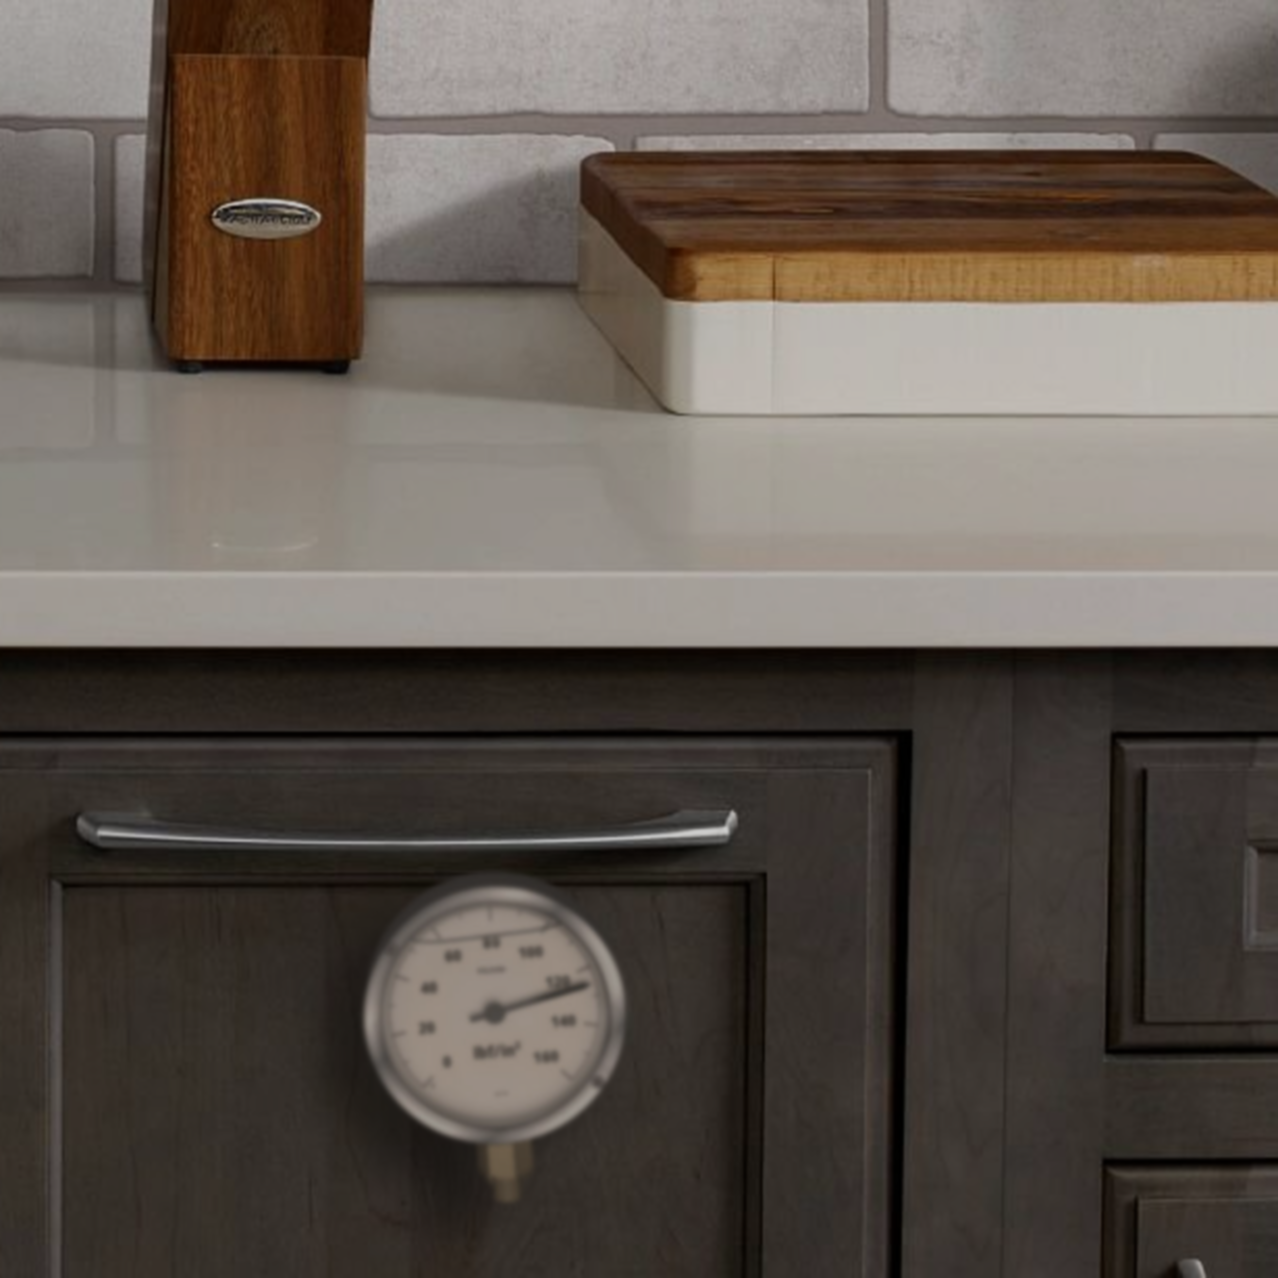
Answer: 125 psi
